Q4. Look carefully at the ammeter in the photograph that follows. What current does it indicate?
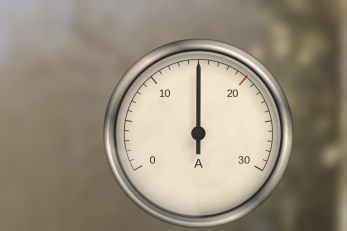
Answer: 15 A
